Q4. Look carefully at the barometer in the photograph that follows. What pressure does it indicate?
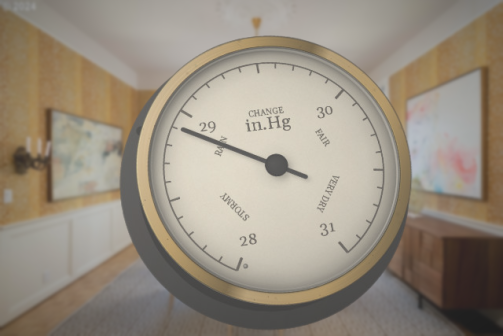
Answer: 28.9 inHg
